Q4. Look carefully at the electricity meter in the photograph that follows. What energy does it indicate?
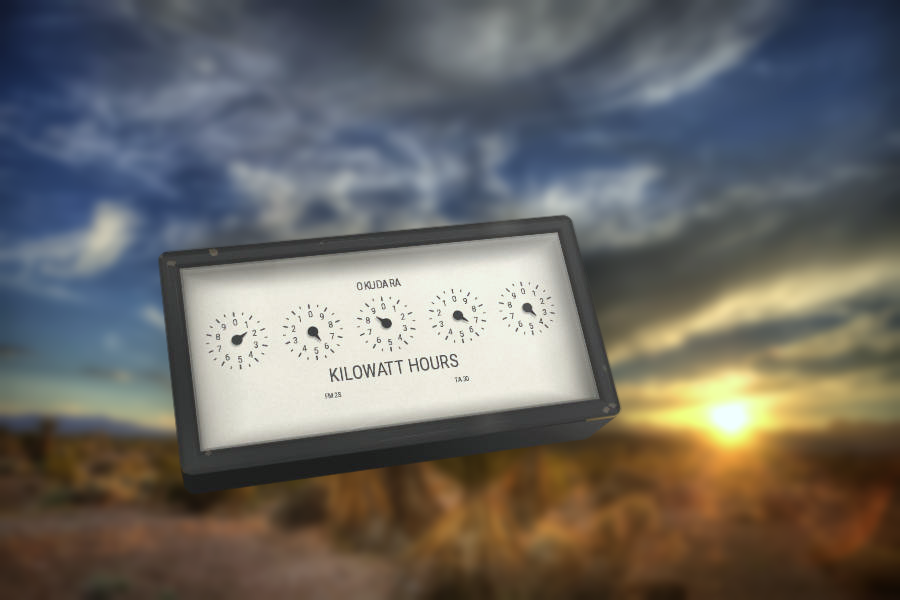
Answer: 15864 kWh
